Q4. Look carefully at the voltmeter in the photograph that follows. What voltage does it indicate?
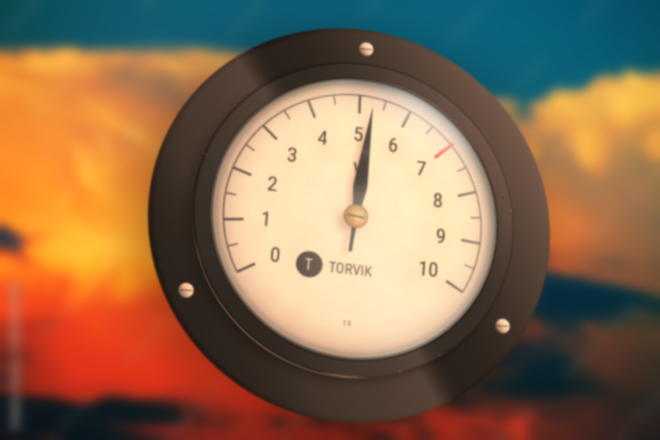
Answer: 5.25 V
